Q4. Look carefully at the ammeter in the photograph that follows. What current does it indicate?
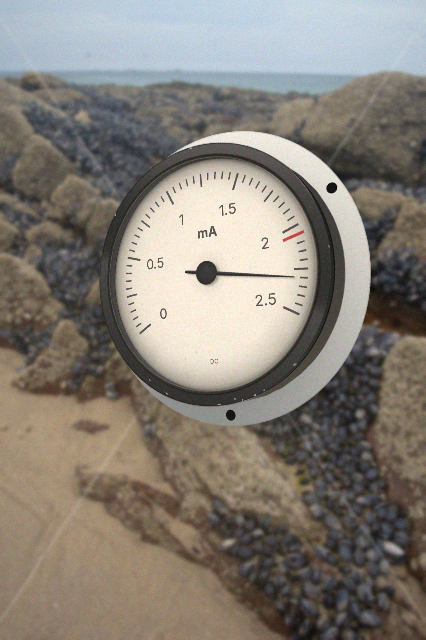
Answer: 2.3 mA
